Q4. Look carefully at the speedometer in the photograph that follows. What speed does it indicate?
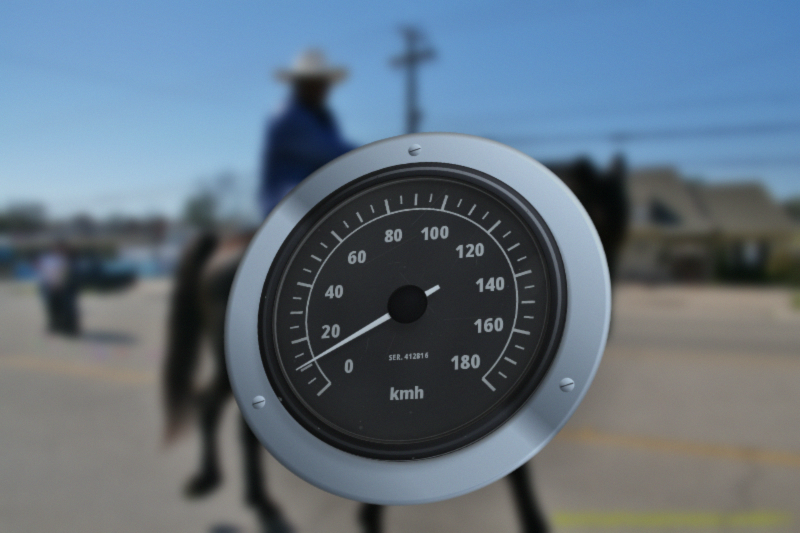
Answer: 10 km/h
